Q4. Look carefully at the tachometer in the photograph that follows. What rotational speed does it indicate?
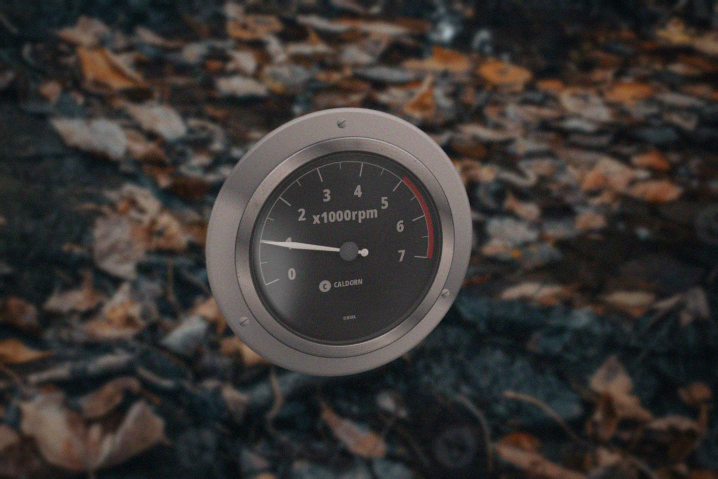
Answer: 1000 rpm
